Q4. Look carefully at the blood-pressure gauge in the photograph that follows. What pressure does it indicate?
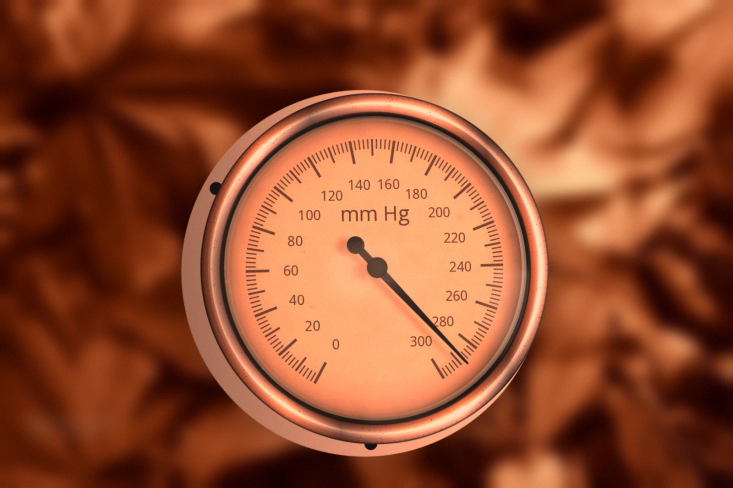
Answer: 288 mmHg
